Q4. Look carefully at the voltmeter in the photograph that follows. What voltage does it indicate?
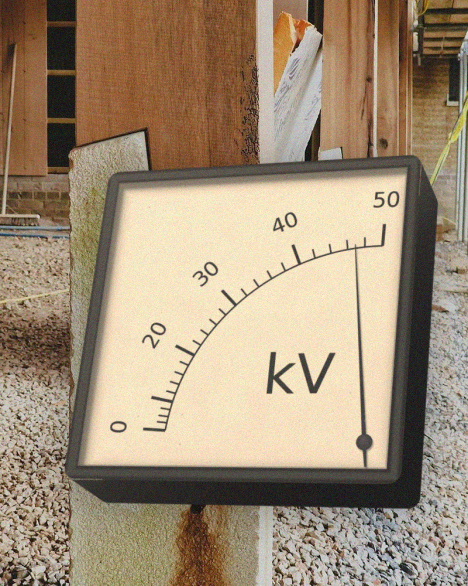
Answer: 47 kV
